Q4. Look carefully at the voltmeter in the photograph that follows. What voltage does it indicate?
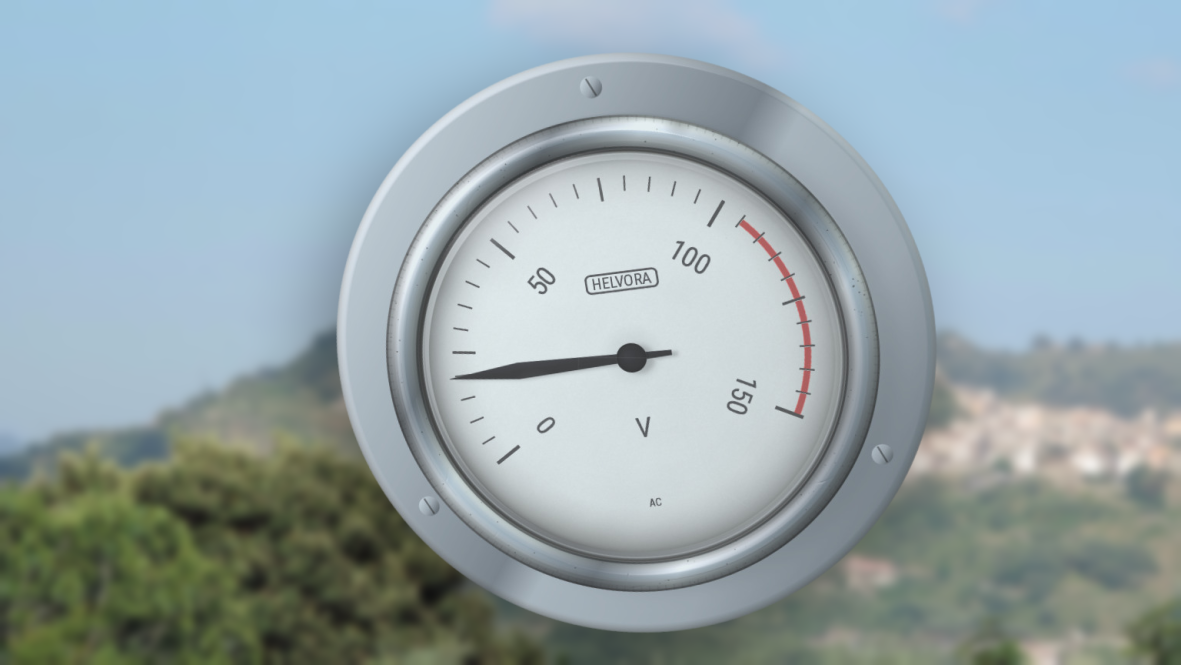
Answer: 20 V
